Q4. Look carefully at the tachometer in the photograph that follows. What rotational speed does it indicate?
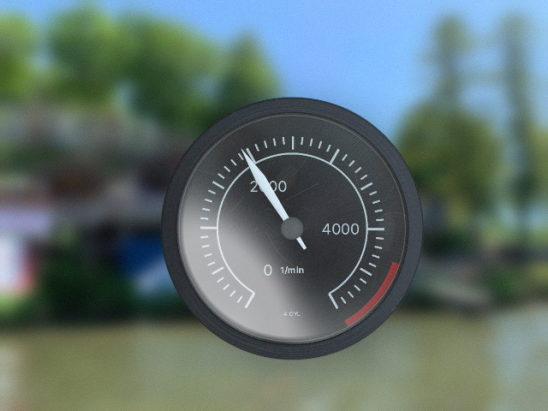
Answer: 1950 rpm
